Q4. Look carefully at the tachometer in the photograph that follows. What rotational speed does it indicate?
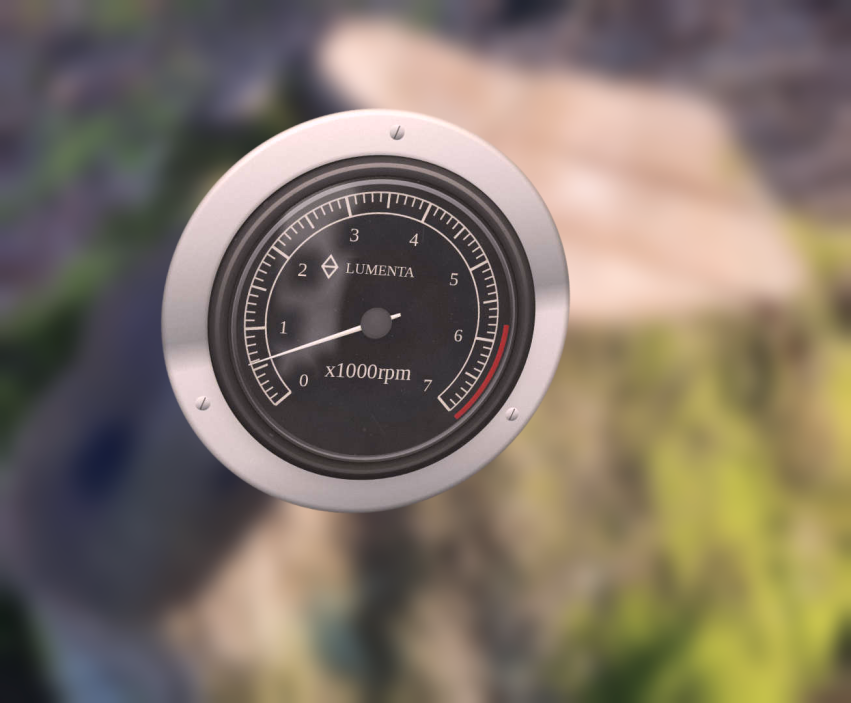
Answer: 600 rpm
